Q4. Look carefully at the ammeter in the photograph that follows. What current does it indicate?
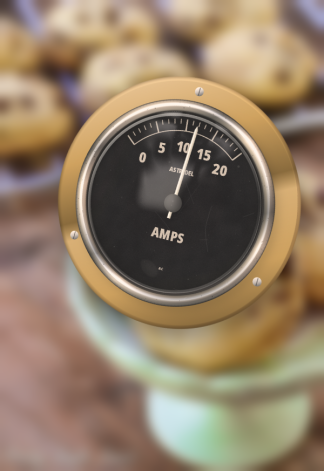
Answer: 12 A
